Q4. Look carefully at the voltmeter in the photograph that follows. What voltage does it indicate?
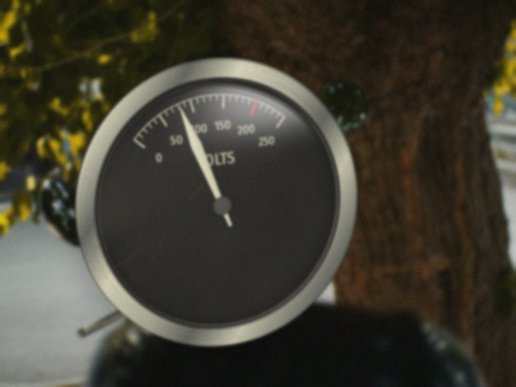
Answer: 80 V
